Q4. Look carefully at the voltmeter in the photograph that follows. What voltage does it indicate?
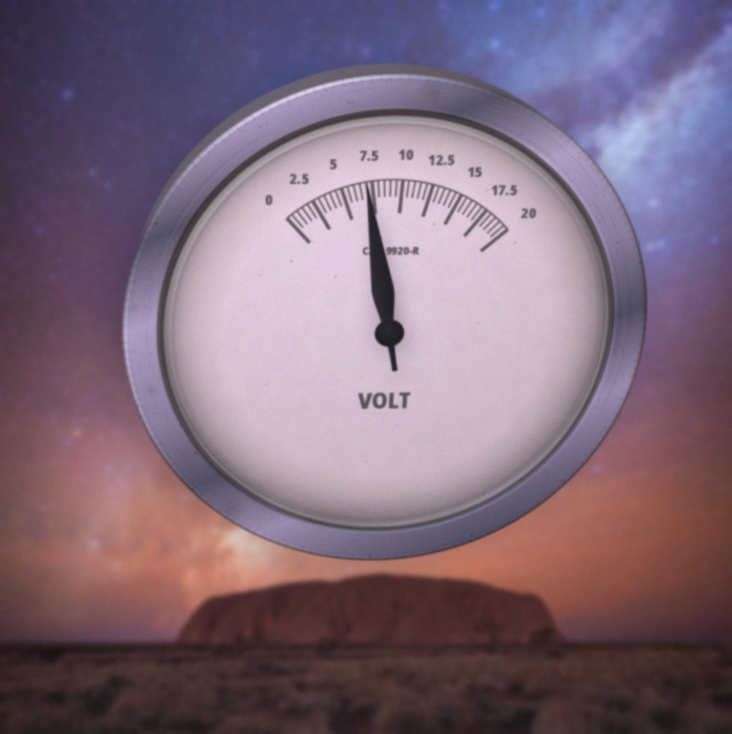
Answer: 7 V
